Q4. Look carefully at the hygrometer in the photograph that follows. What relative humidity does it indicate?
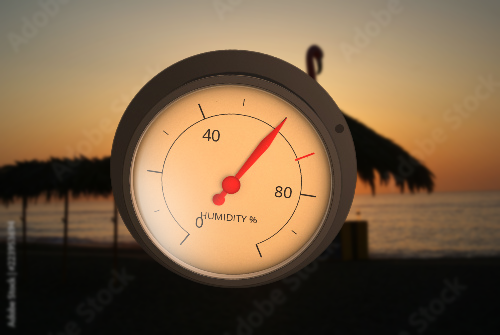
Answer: 60 %
